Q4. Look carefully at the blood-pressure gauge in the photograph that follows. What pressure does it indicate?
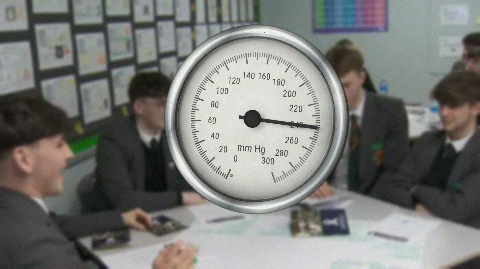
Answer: 240 mmHg
